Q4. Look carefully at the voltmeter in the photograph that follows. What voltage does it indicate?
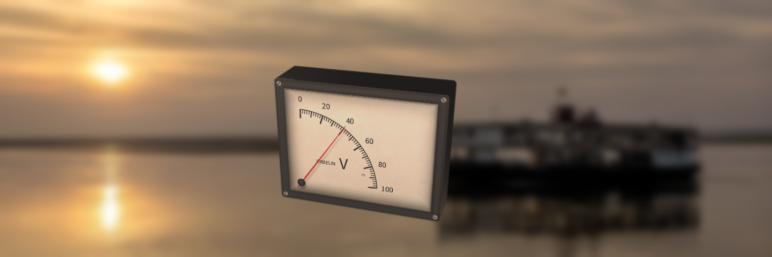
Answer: 40 V
